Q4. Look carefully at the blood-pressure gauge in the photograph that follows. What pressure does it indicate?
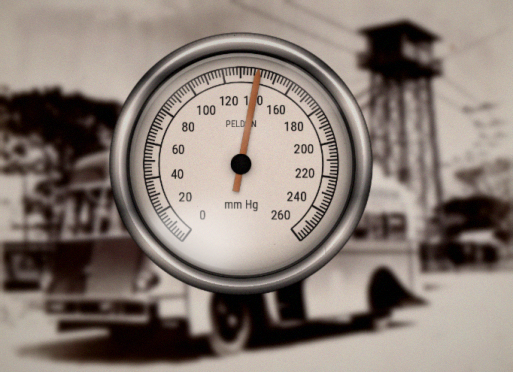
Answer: 140 mmHg
